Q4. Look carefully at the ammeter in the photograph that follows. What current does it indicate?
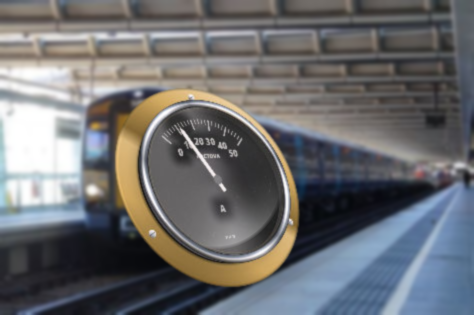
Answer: 10 A
